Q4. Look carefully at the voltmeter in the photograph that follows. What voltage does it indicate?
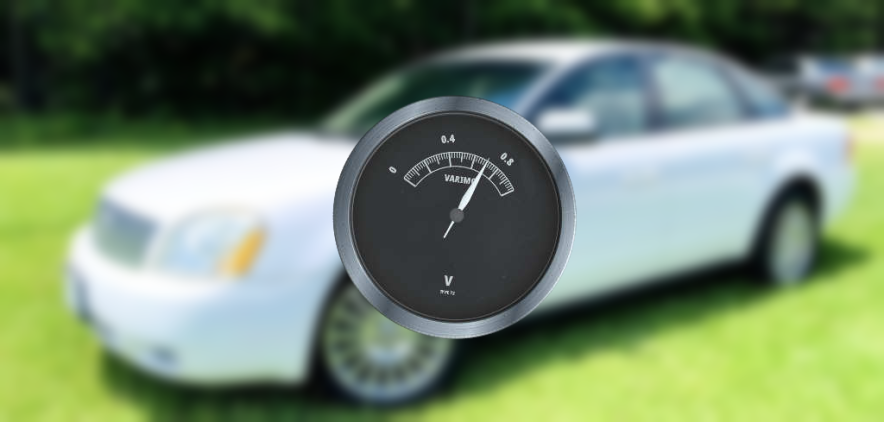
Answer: 0.7 V
